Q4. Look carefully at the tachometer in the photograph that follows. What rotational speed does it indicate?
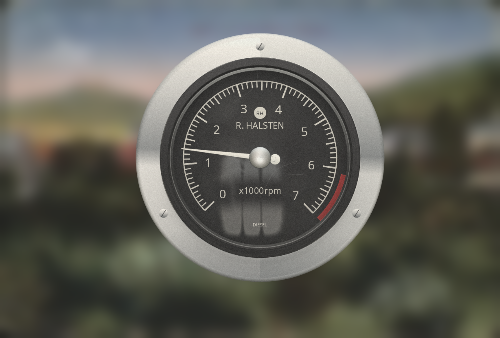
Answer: 1300 rpm
